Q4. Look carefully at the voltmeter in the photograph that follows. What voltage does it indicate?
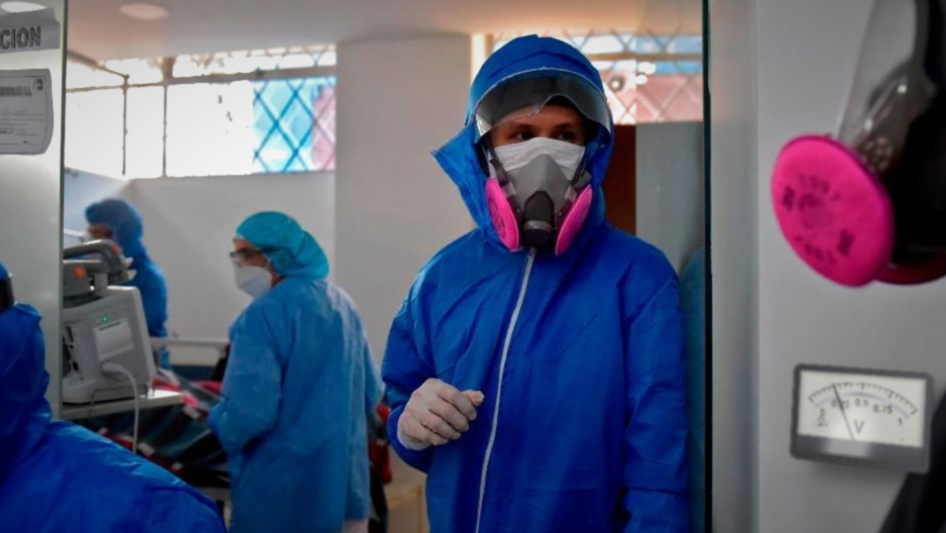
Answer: 0.25 V
